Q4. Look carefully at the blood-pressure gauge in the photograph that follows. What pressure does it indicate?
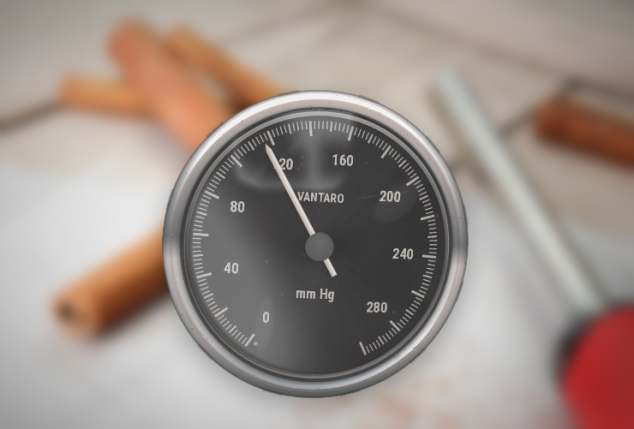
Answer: 116 mmHg
